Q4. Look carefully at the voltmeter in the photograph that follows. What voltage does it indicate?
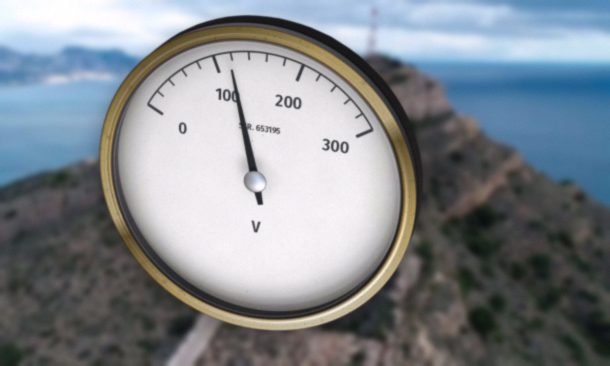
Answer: 120 V
